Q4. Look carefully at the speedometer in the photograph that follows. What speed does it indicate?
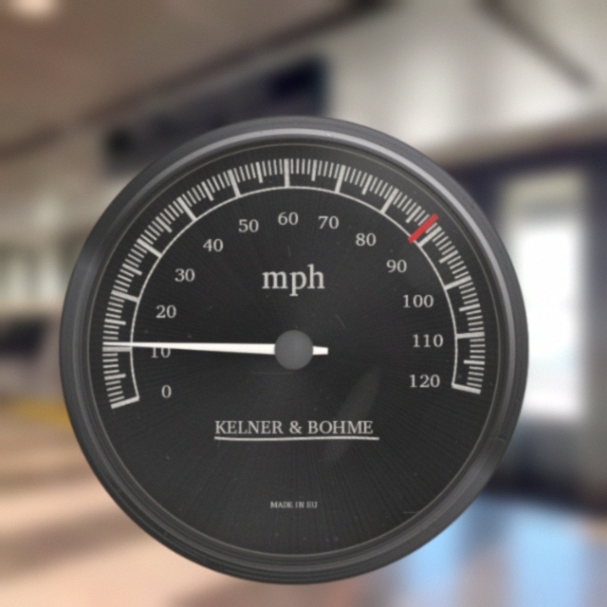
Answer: 11 mph
